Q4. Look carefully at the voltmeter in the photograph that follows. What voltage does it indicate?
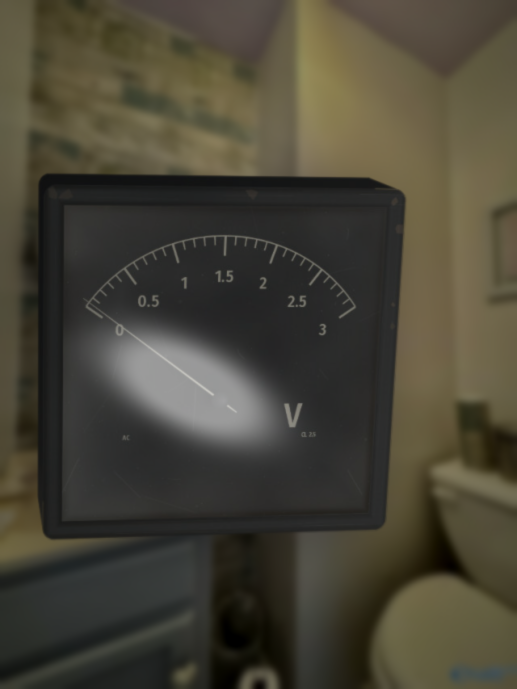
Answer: 0.05 V
